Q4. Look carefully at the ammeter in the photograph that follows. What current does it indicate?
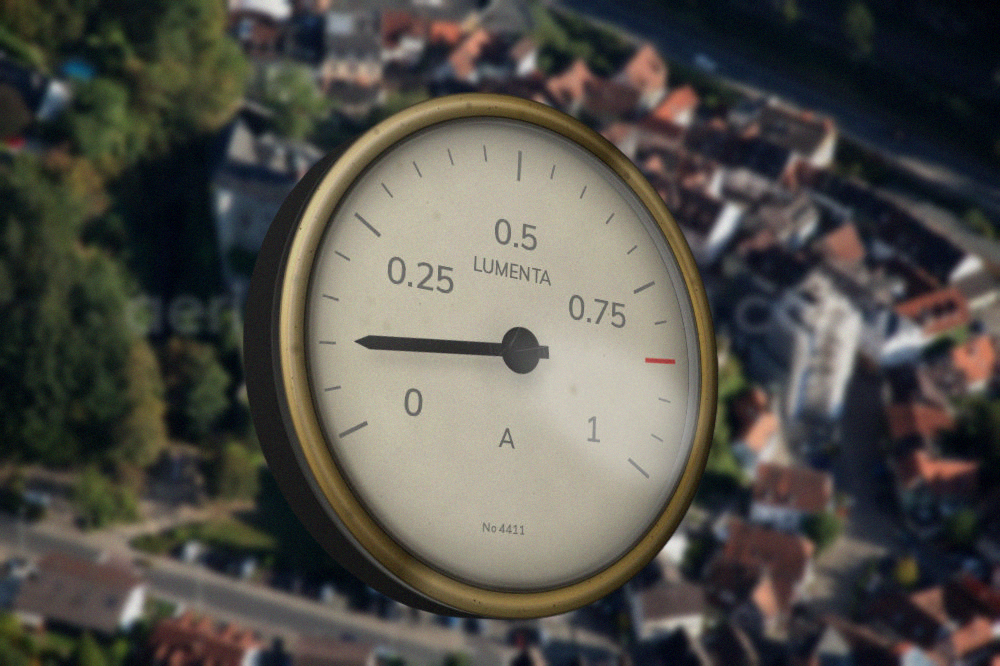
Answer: 0.1 A
